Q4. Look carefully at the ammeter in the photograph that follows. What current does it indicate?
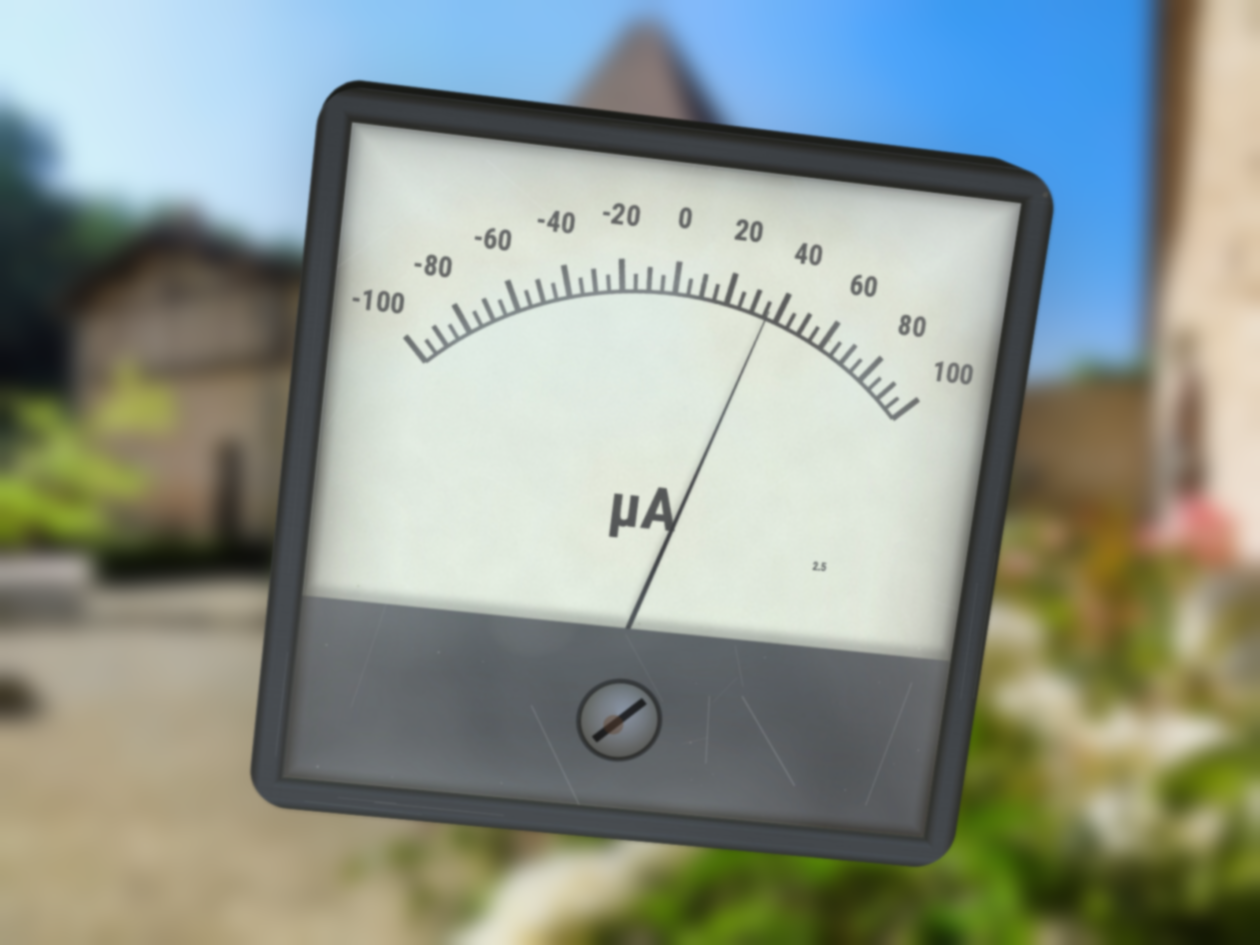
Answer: 35 µA
